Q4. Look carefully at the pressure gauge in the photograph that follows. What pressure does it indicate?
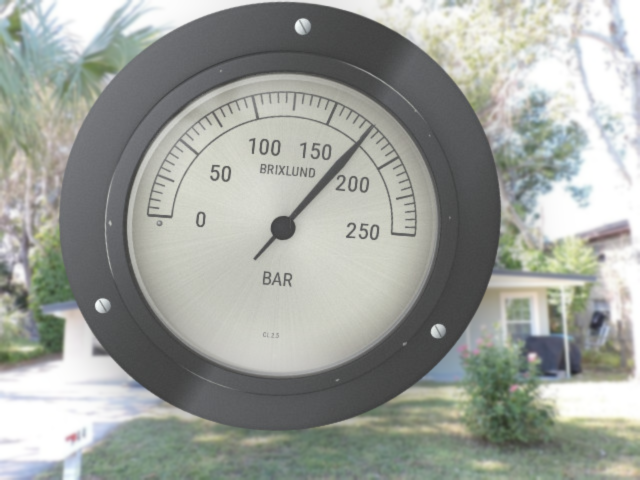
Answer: 175 bar
